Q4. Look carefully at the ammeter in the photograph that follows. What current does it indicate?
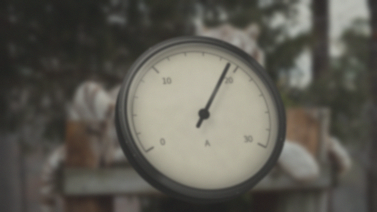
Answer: 19 A
